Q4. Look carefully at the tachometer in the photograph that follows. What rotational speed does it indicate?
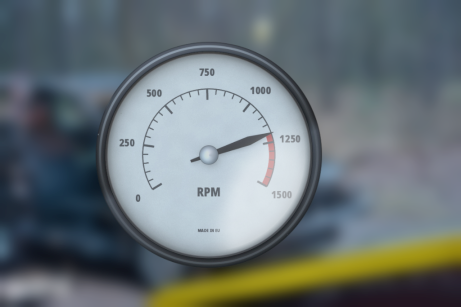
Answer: 1200 rpm
